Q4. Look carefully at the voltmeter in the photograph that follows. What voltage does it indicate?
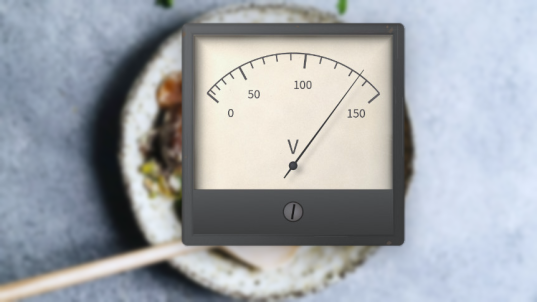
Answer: 135 V
